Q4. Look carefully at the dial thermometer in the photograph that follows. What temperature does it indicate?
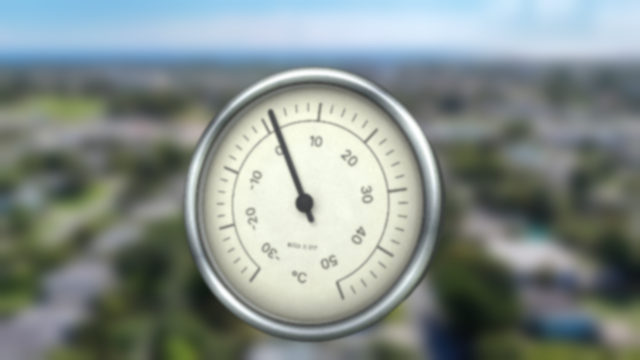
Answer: 2 °C
